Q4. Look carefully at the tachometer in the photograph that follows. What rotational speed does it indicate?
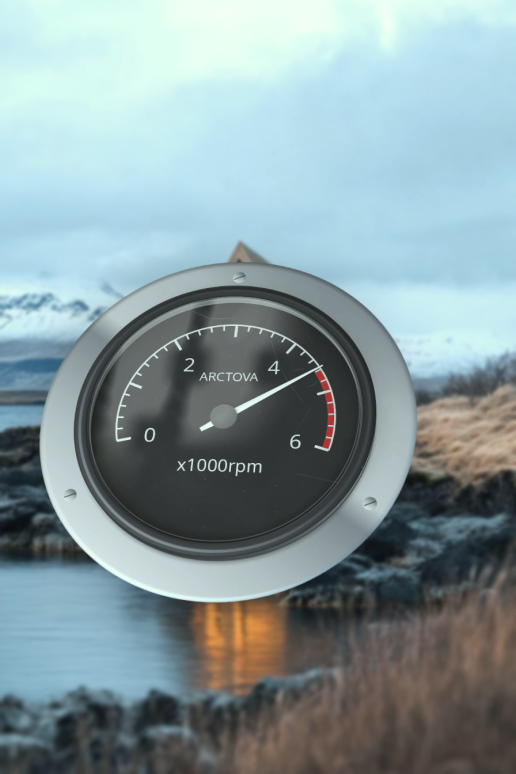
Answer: 4600 rpm
